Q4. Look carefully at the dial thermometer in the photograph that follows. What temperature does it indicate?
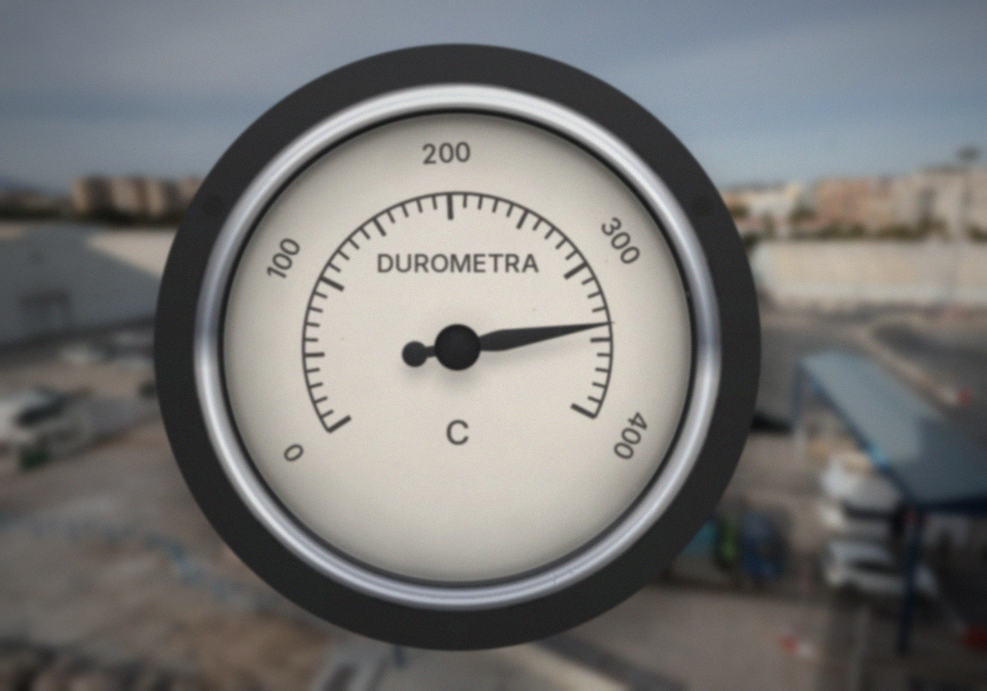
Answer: 340 °C
